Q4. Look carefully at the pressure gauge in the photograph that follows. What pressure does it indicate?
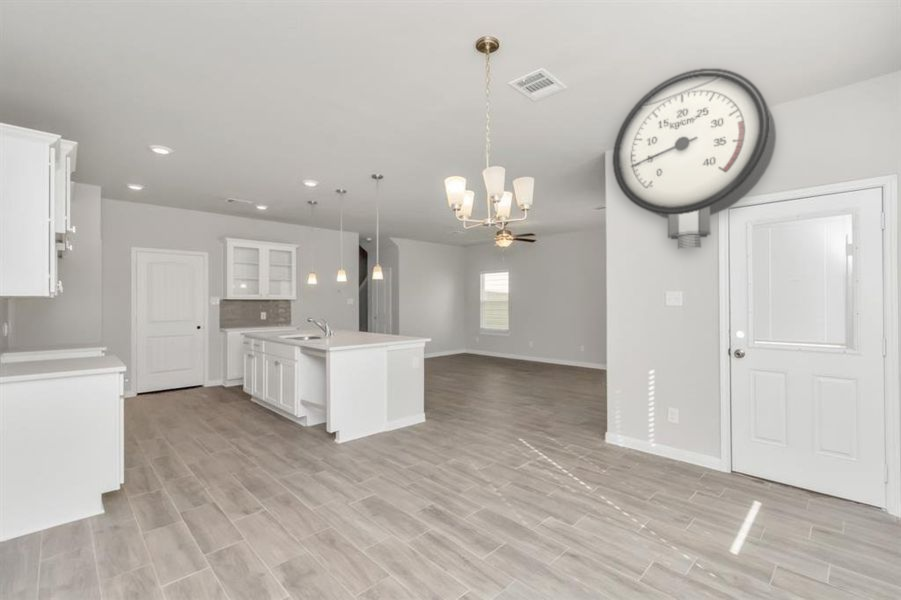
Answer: 5 kg/cm²
